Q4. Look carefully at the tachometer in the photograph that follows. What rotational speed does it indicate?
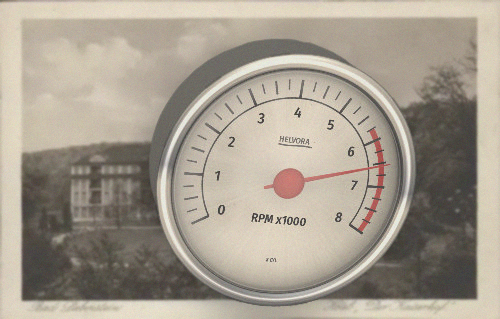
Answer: 6500 rpm
